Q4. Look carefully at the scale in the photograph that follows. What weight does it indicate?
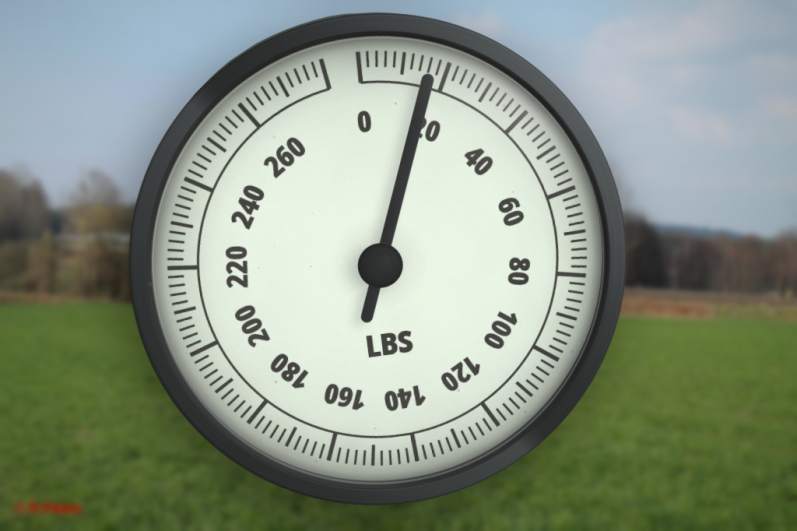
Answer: 16 lb
